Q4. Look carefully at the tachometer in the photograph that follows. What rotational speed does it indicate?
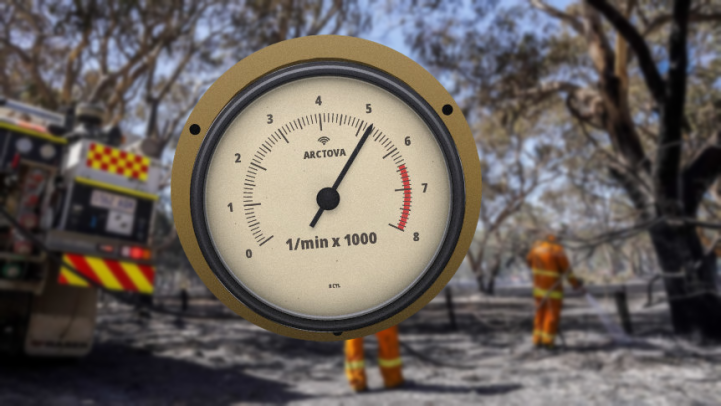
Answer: 5200 rpm
